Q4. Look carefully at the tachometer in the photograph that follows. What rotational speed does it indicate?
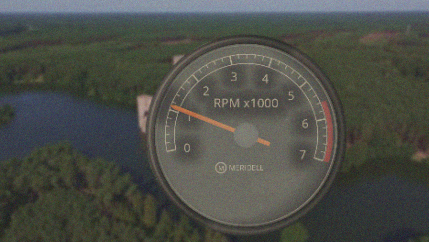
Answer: 1100 rpm
